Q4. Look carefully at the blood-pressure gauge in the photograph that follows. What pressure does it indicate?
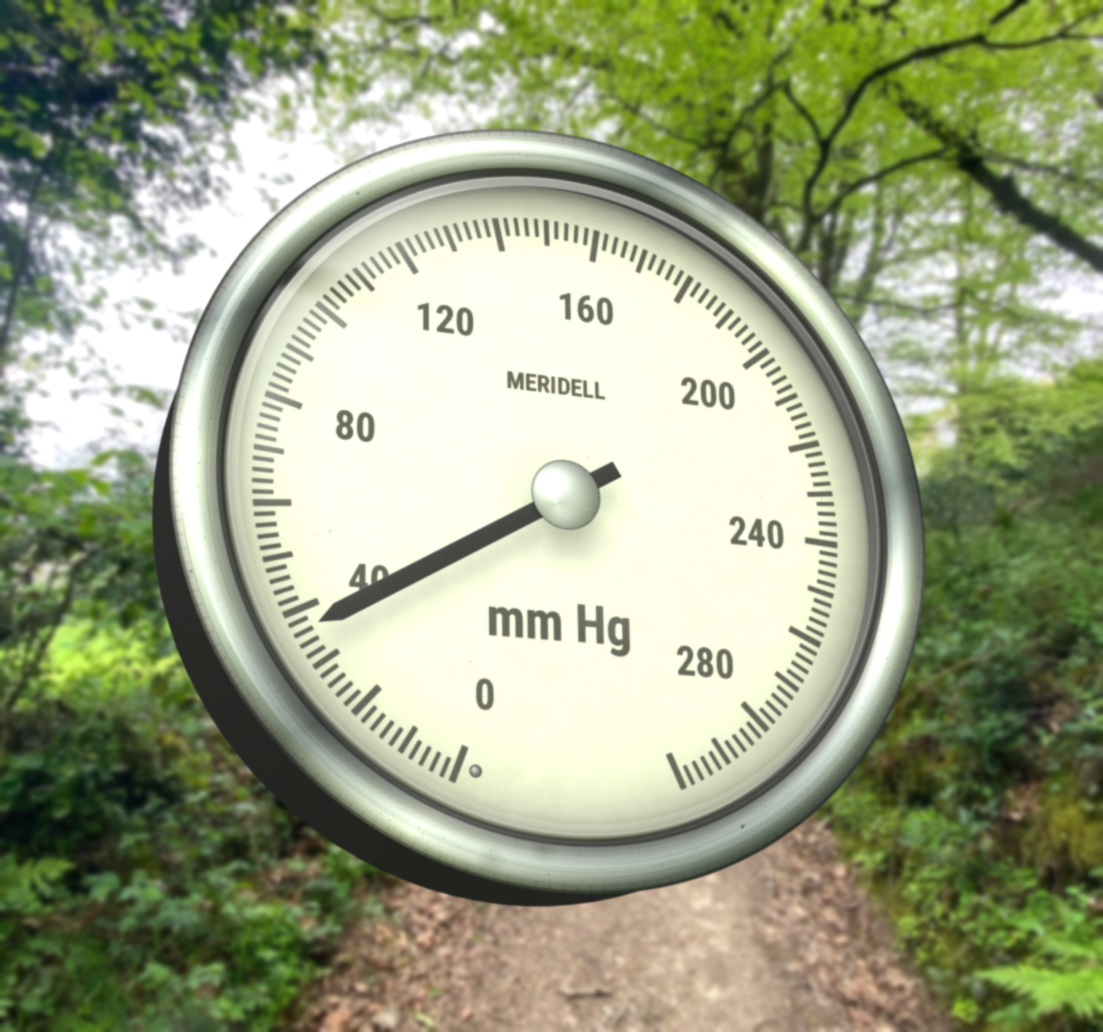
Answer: 36 mmHg
